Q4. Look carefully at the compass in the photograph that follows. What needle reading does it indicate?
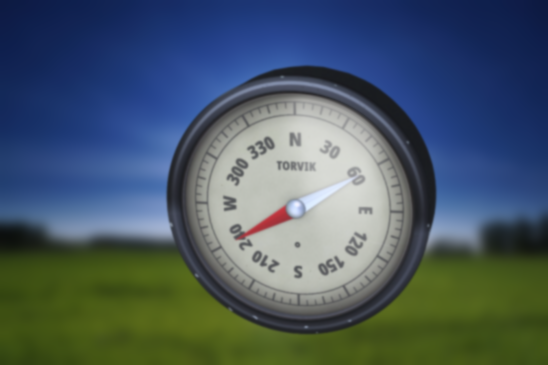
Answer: 240 °
